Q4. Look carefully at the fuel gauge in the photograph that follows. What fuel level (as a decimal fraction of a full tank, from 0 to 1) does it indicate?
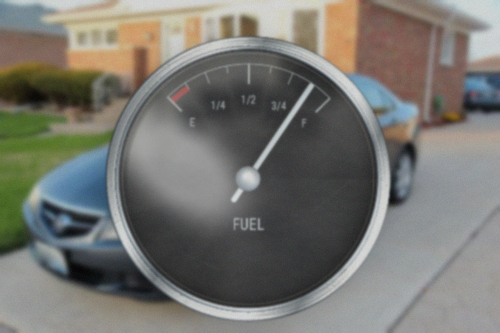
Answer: 0.875
